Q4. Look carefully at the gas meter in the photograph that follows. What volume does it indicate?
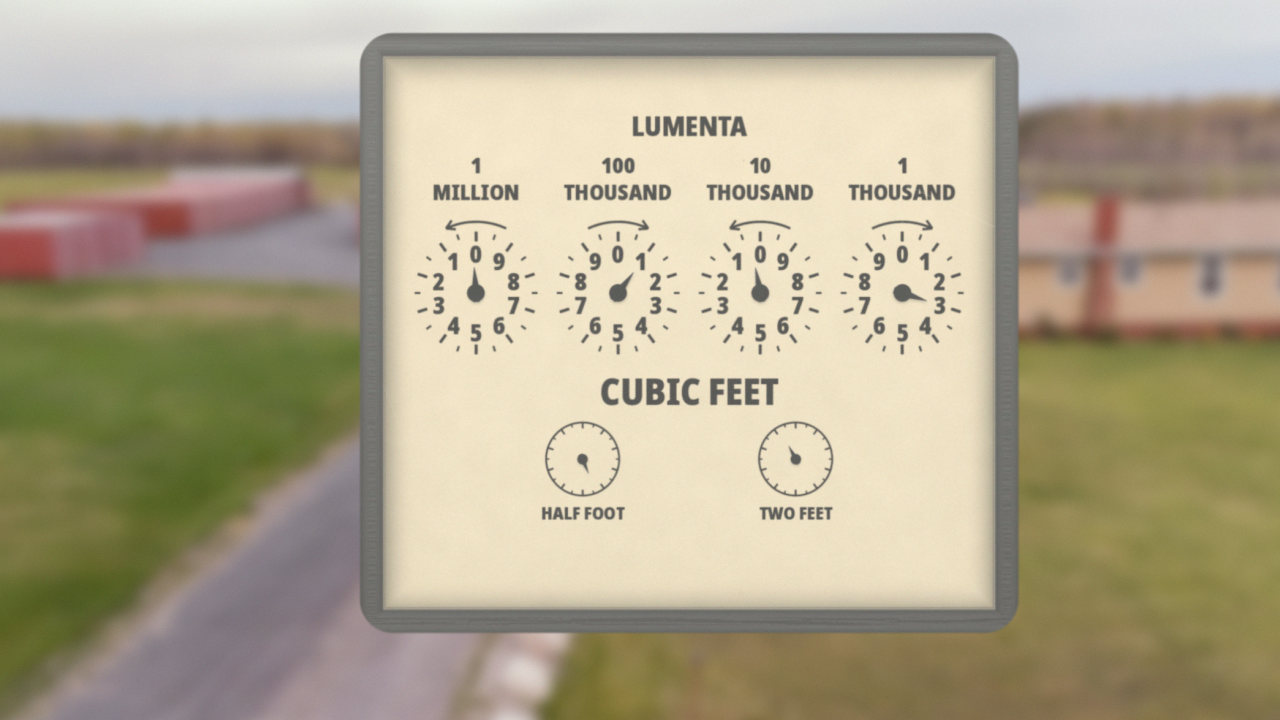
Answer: 10300 ft³
